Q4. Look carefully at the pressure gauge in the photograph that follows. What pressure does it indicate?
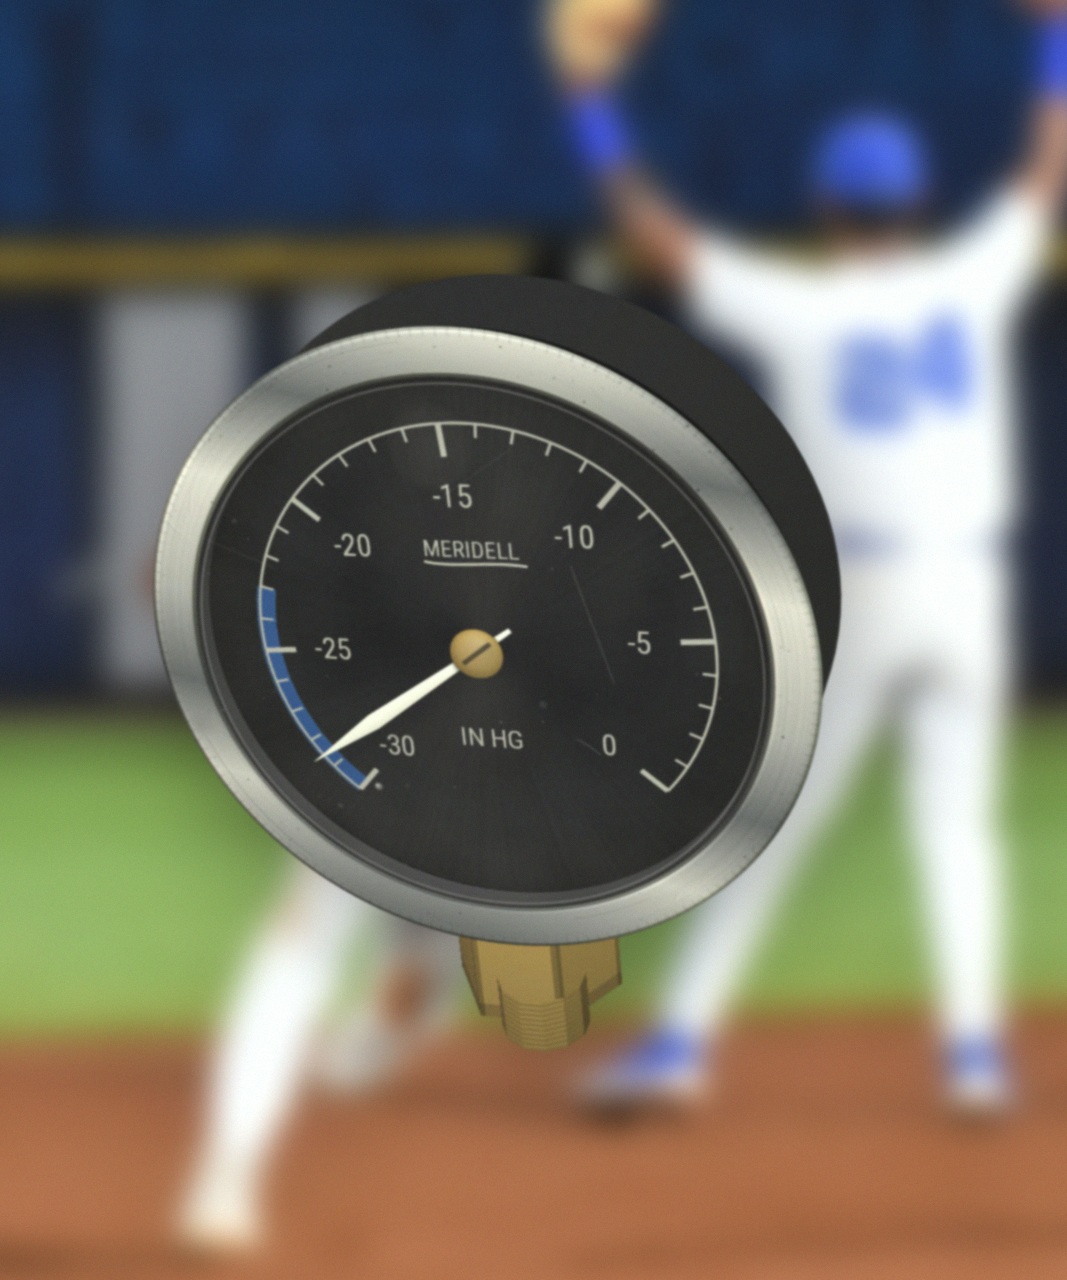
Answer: -28.5 inHg
